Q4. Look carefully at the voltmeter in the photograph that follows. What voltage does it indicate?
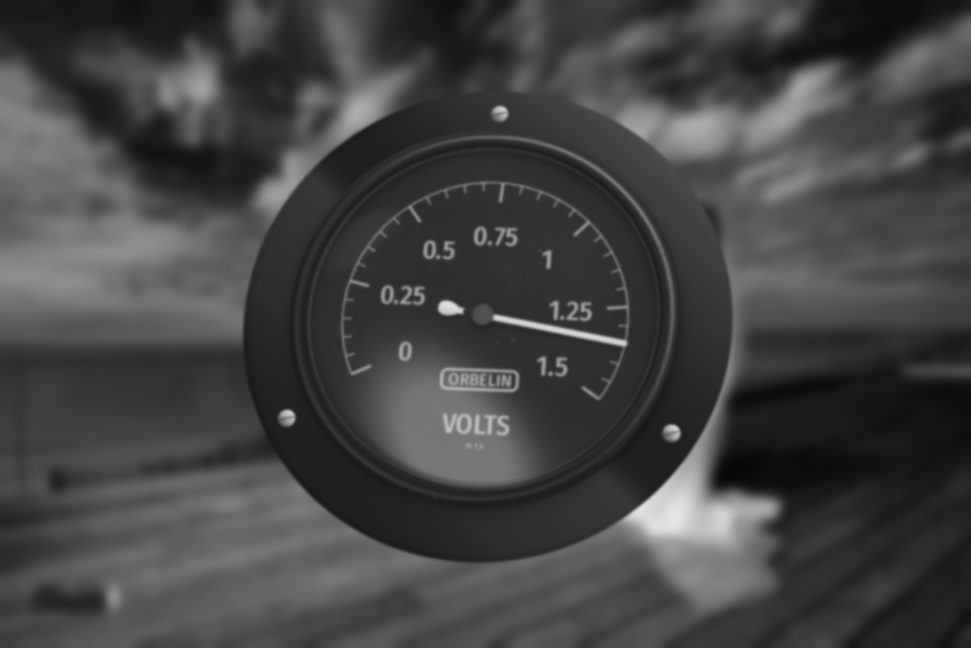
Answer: 1.35 V
